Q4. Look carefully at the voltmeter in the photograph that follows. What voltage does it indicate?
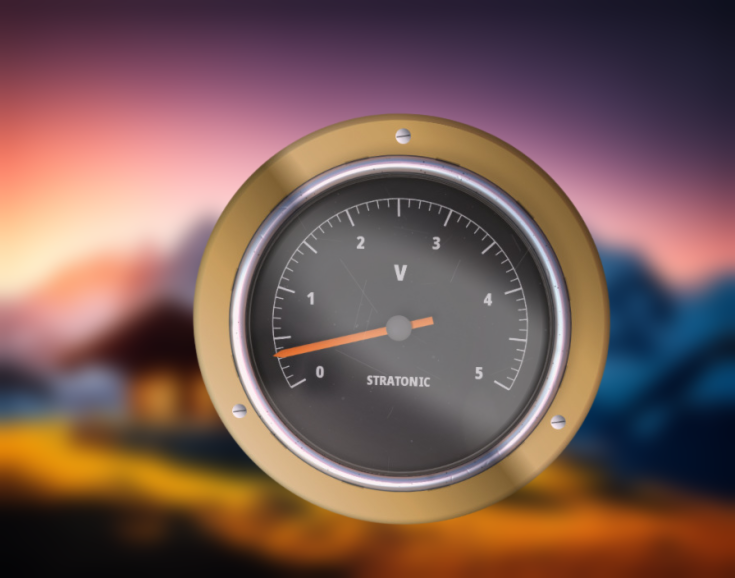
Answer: 0.35 V
